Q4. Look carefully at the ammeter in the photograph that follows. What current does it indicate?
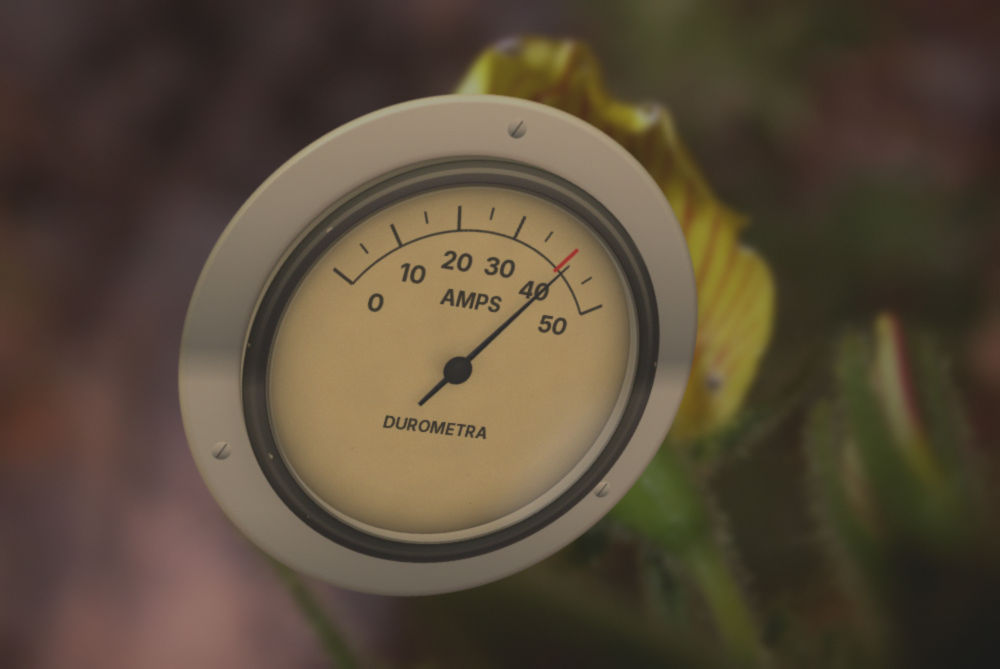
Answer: 40 A
